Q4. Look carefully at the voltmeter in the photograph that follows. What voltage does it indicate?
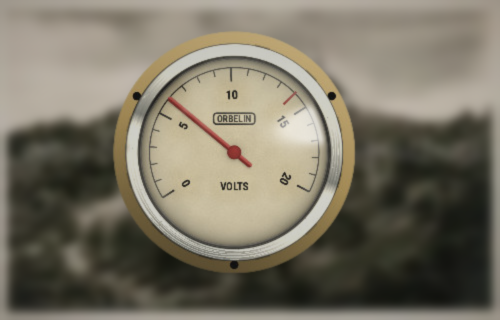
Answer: 6 V
